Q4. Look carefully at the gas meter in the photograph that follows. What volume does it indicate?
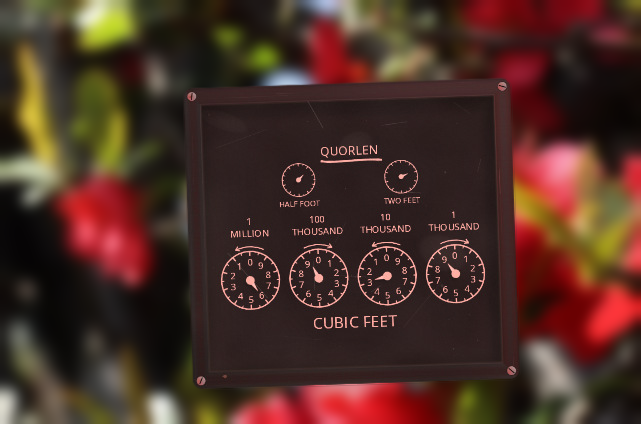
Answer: 592900 ft³
